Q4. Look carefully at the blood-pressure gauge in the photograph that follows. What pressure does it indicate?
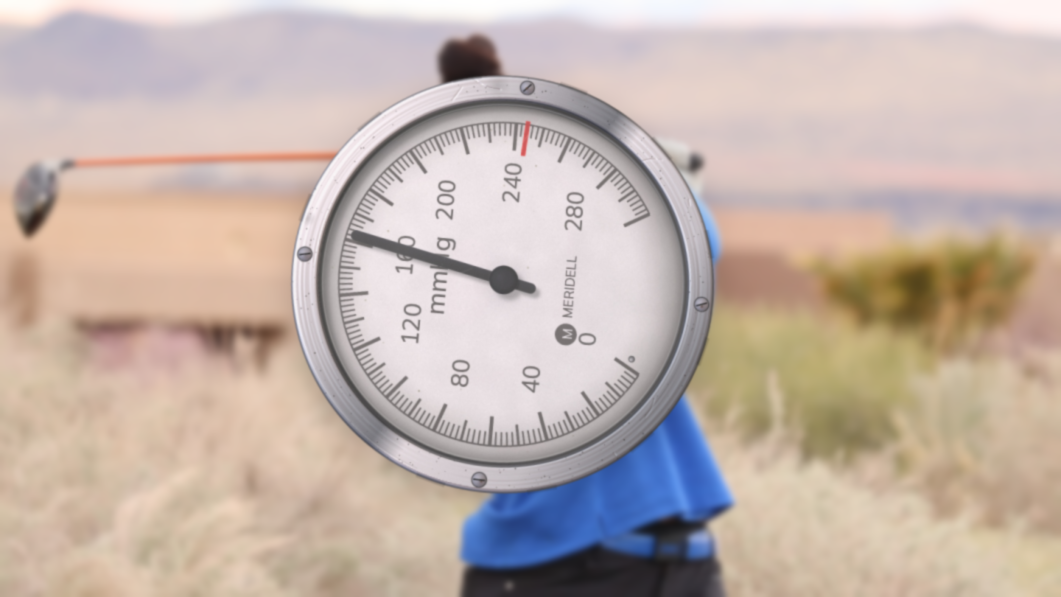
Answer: 162 mmHg
